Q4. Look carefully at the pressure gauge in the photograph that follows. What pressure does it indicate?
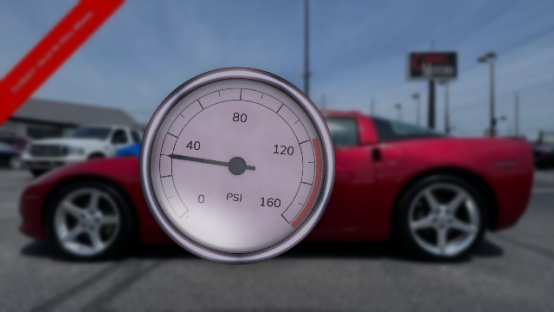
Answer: 30 psi
